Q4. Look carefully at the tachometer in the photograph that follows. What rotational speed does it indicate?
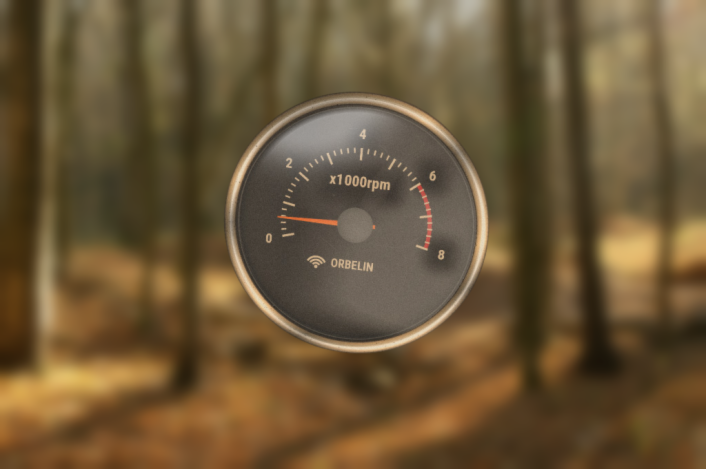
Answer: 600 rpm
